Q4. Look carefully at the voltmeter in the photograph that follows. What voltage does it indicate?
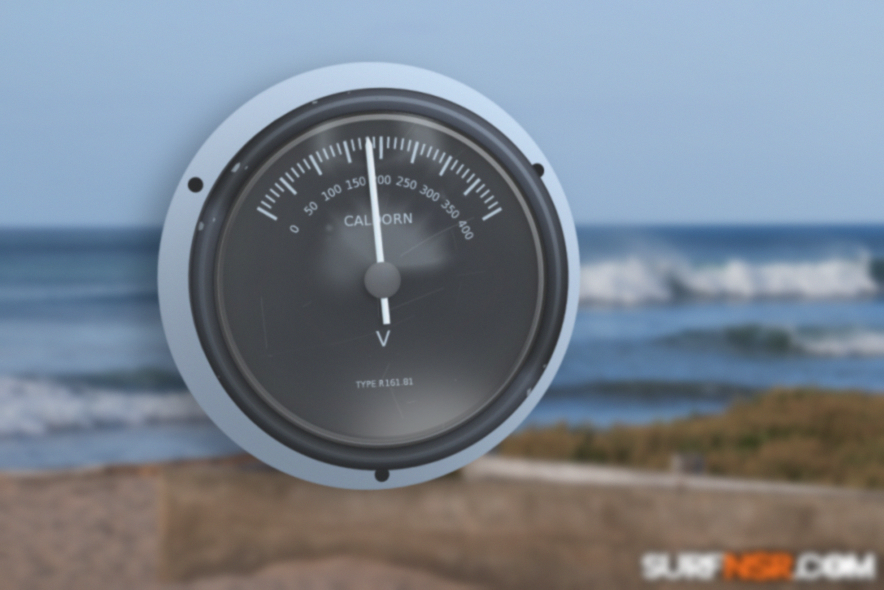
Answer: 180 V
